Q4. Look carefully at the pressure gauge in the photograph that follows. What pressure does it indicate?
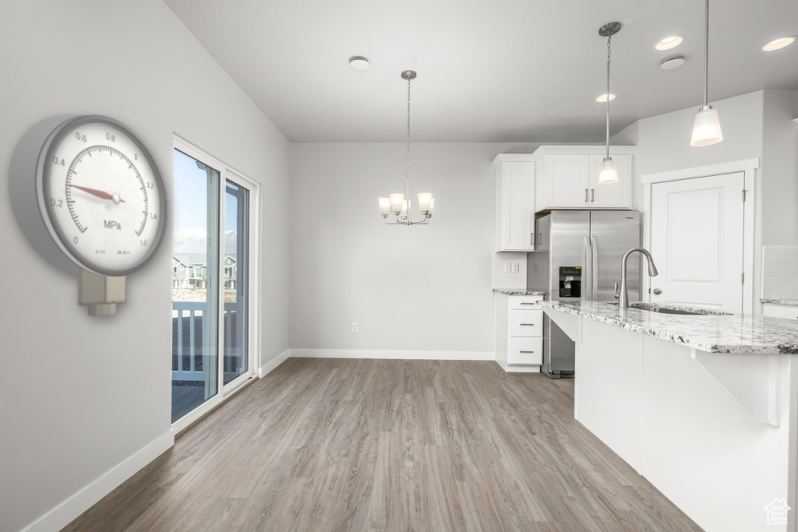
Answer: 0.3 MPa
